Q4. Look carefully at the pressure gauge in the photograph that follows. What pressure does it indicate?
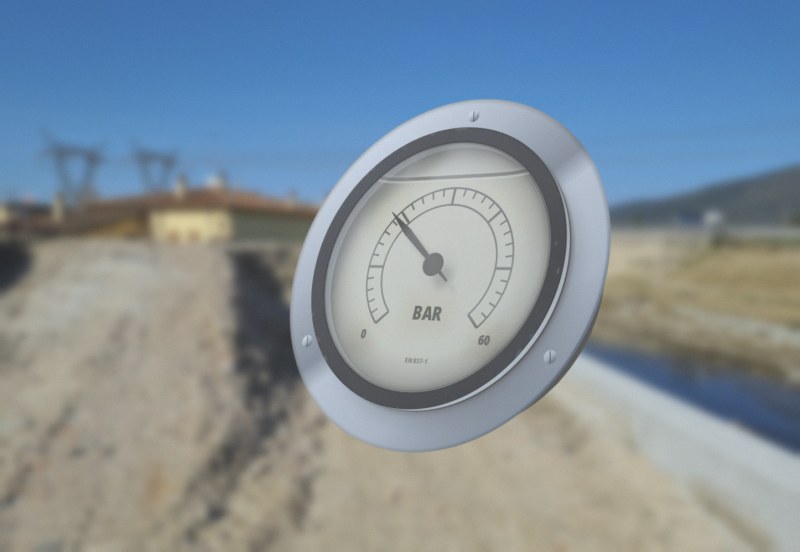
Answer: 19 bar
